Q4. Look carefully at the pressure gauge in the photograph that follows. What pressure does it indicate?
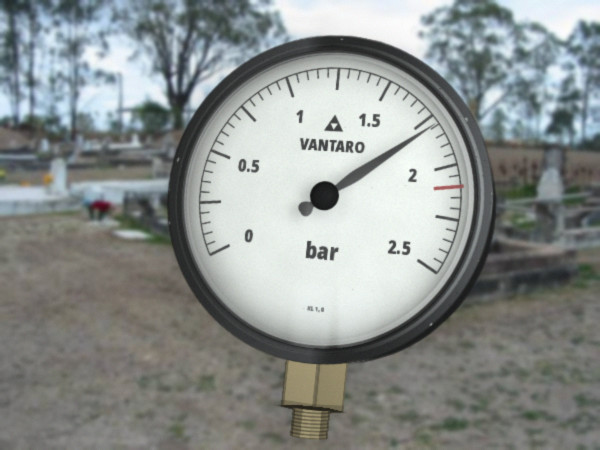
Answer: 1.8 bar
